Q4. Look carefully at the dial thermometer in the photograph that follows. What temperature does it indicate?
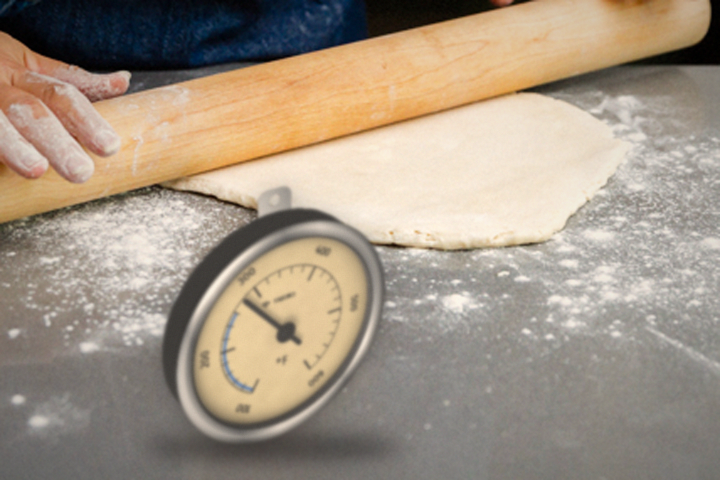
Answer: 280 °F
